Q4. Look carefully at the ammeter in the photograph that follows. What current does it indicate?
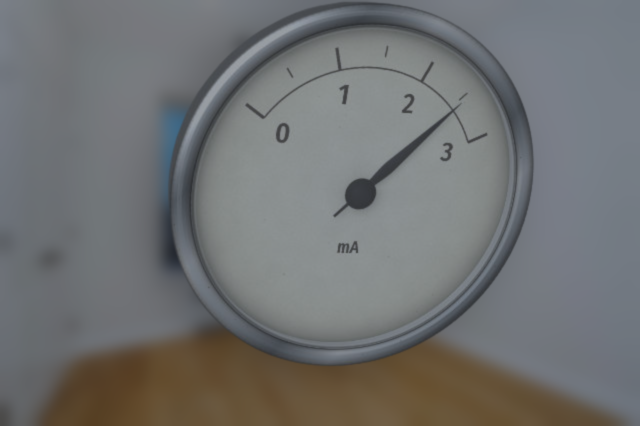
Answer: 2.5 mA
